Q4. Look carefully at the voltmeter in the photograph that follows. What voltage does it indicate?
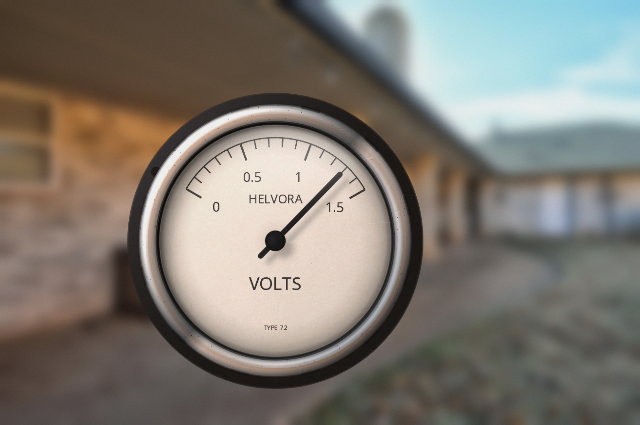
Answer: 1.3 V
